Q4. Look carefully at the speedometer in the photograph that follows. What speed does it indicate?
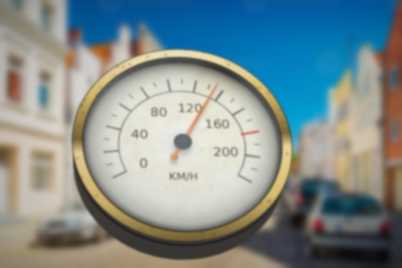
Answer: 135 km/h
